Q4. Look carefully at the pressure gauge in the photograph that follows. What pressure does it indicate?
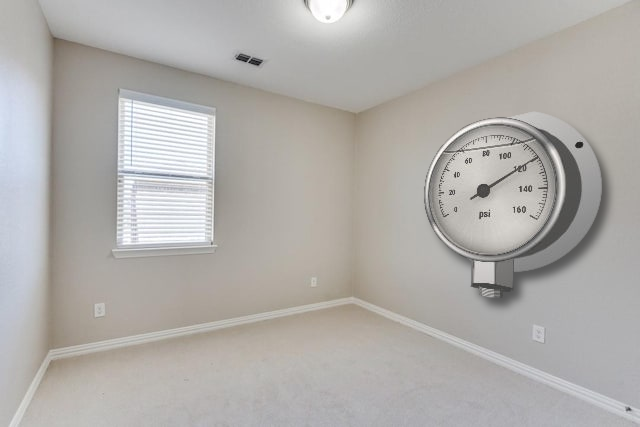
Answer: 120 psi
